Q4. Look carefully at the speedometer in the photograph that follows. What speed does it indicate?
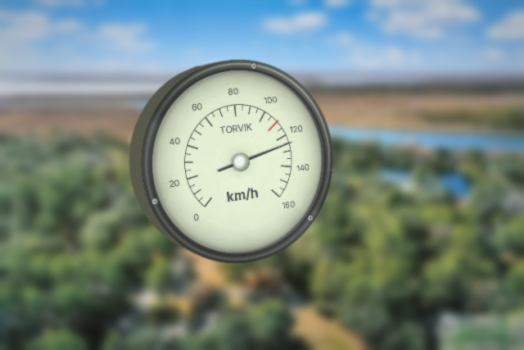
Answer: 125 km/h
